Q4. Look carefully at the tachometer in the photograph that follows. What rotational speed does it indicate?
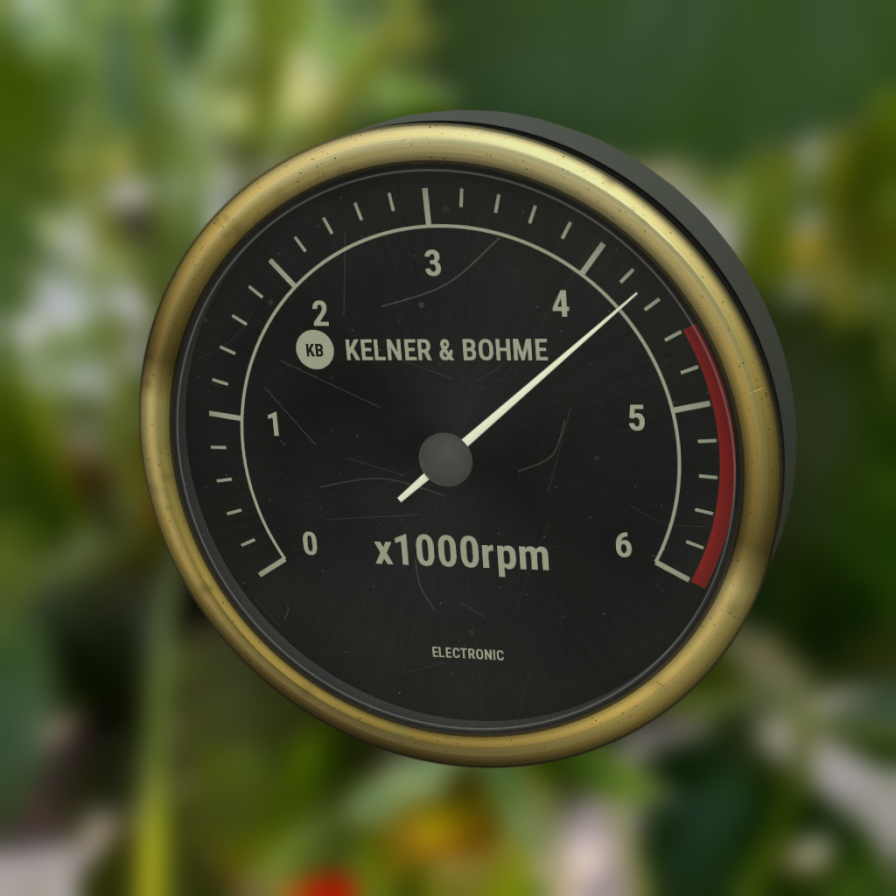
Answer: 4300 rpm
